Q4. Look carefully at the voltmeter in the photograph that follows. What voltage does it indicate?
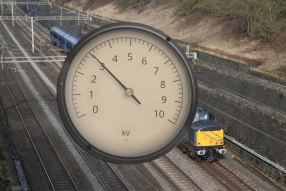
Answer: 3 kV
